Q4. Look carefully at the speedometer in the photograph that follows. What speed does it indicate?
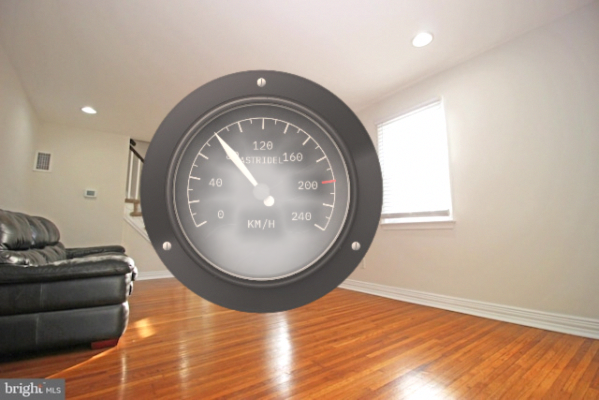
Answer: 80 km/h
